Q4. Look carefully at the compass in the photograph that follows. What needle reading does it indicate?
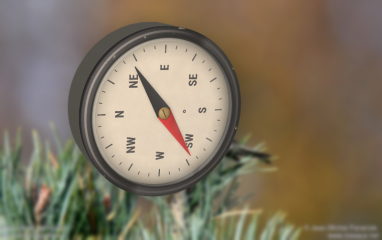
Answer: 235 °
